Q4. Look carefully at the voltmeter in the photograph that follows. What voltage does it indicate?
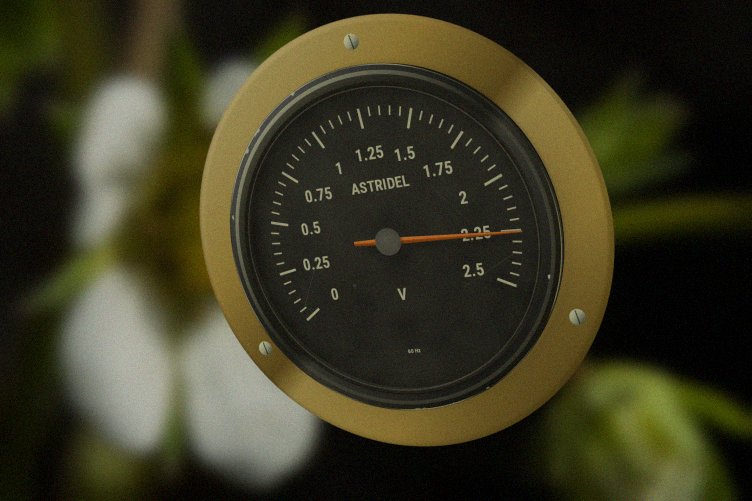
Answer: 2.25 V
